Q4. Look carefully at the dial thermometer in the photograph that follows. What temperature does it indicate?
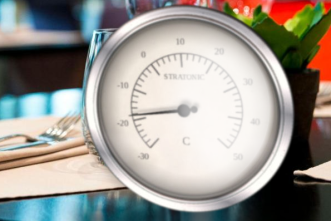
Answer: -18 °C
